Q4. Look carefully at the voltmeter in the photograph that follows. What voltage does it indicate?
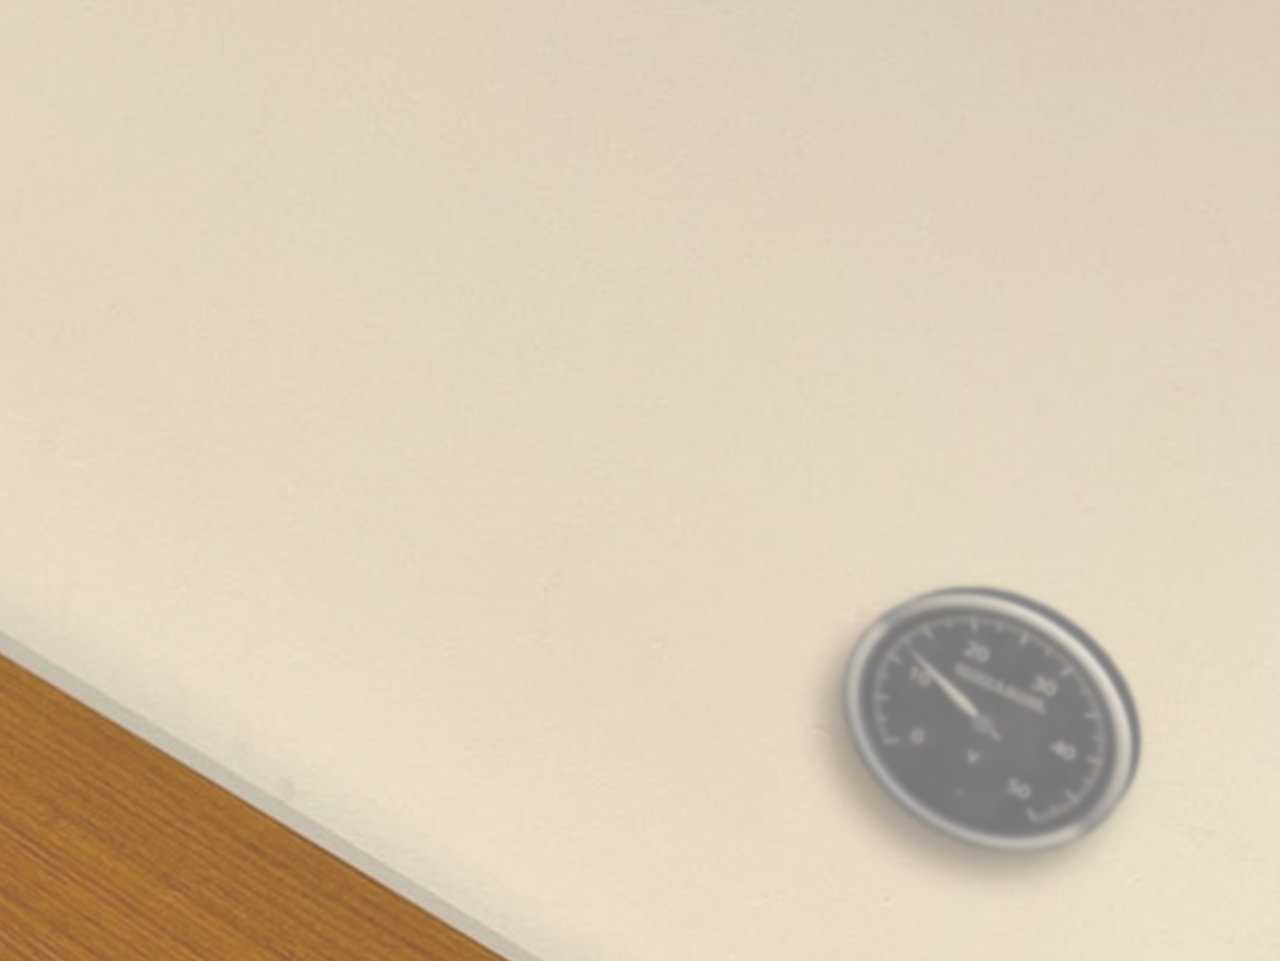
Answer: 12.5 V
